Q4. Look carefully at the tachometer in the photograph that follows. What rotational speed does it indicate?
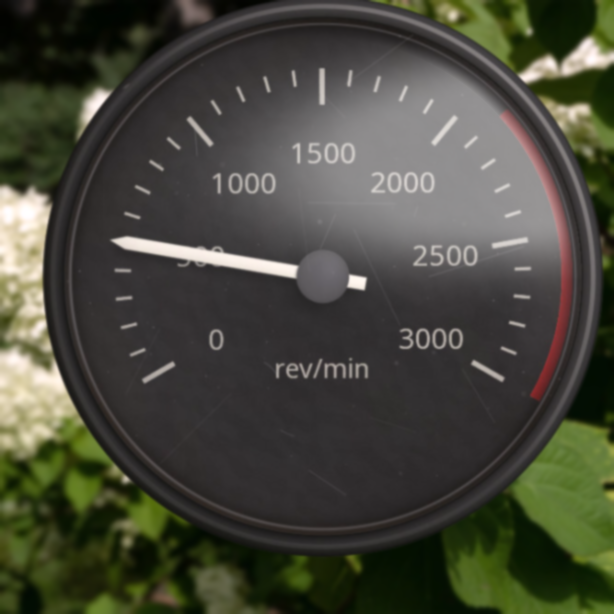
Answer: 500 rpm
